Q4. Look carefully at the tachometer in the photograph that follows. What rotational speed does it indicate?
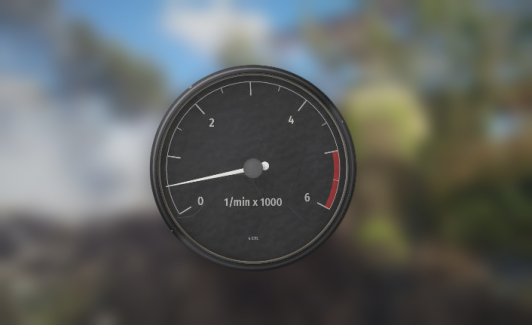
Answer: 500 rpm
